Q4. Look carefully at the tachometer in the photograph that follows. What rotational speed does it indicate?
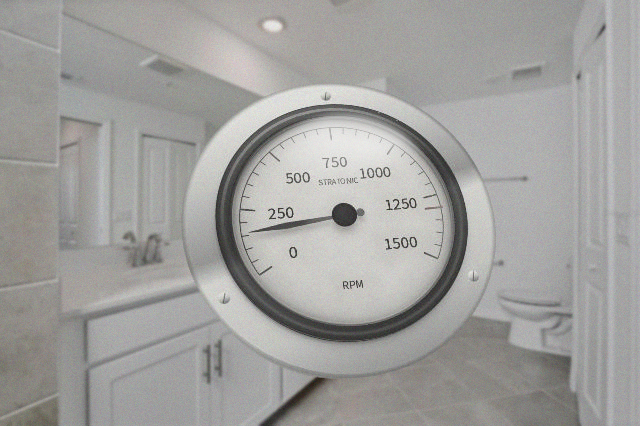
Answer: 150 rpm
